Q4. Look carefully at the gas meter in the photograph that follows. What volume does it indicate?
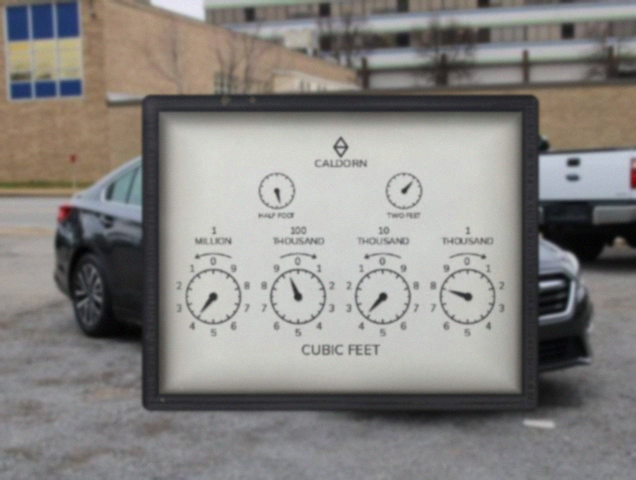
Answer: 393800 ft³
